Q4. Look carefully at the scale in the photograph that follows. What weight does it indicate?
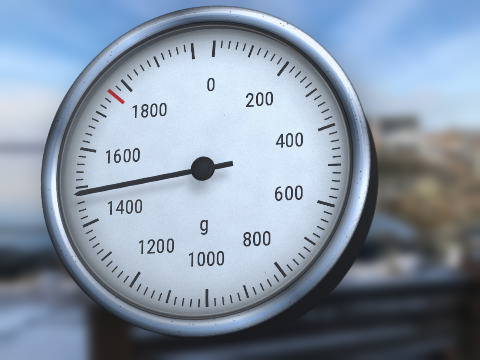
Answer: 1480 g
